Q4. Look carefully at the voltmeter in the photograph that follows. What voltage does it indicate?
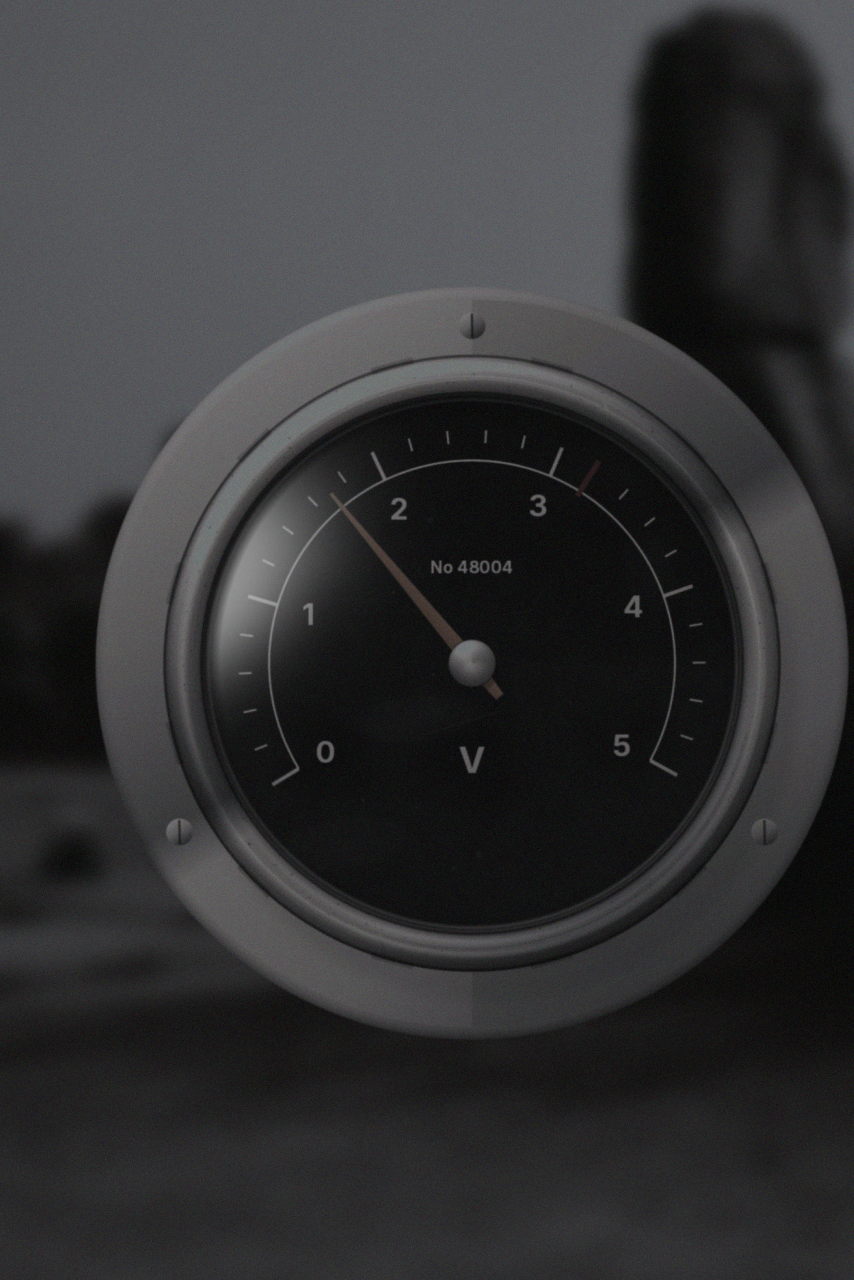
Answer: 1.7 V
